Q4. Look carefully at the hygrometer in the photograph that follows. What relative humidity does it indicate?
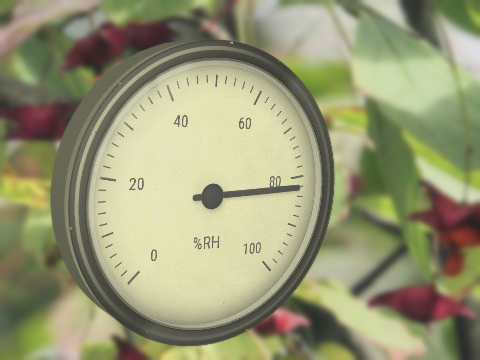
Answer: 82 %
